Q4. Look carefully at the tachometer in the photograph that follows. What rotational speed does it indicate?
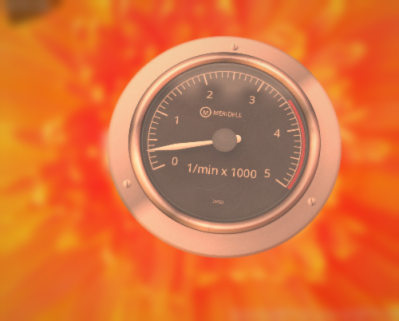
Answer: 300 rpm
